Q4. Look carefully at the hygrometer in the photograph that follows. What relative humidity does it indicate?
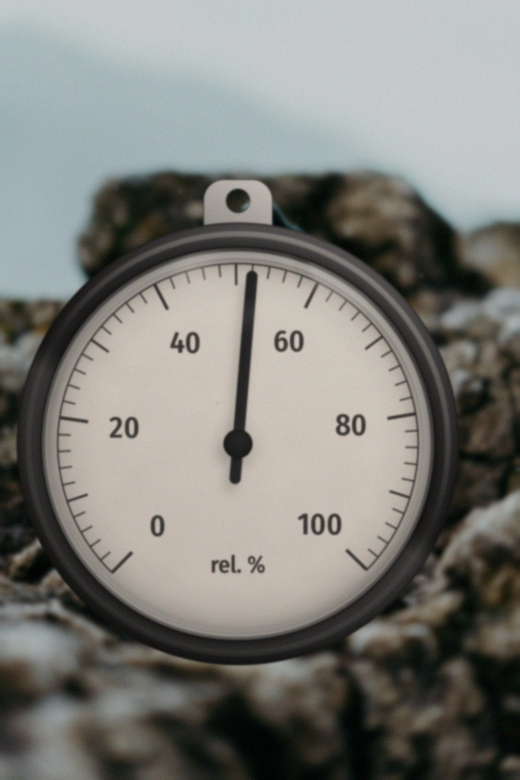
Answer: 52 %
